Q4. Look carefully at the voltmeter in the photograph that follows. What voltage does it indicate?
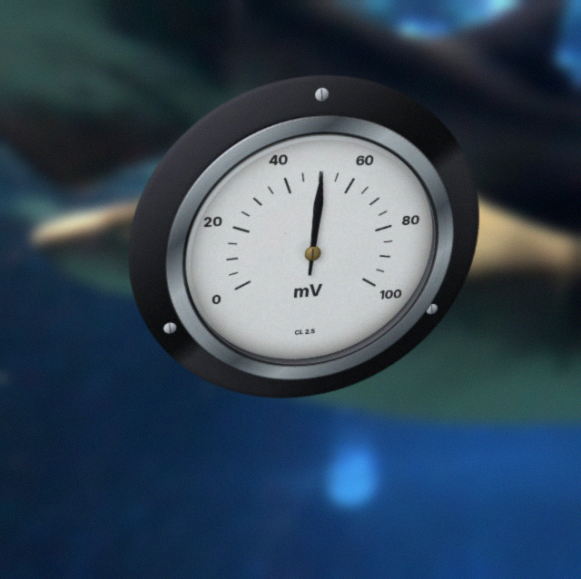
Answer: 50 mV
